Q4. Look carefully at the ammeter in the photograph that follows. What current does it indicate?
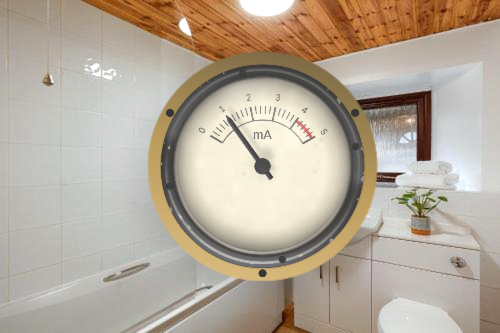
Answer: 1 mA
